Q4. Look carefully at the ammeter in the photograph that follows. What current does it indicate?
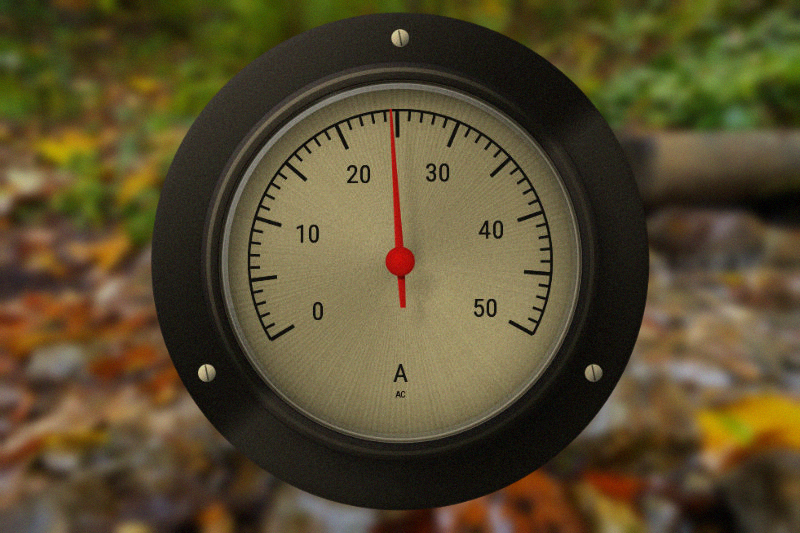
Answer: 24.5 A
